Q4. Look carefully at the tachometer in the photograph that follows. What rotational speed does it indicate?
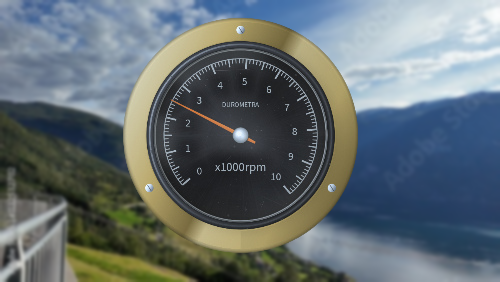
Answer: 2500 rpm
